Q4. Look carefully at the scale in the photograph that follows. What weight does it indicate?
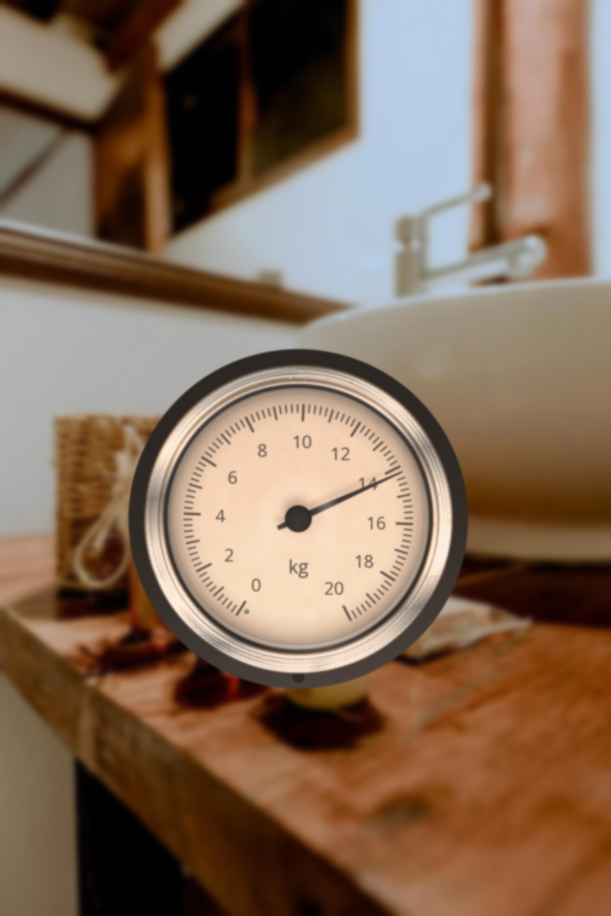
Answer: 14.2 kg
